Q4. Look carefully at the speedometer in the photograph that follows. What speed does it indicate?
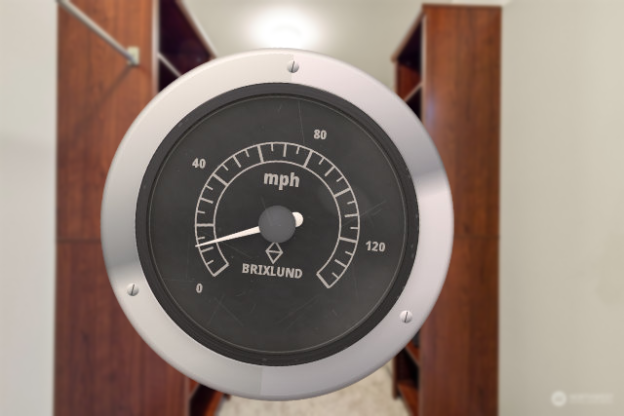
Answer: 12.5 mph
